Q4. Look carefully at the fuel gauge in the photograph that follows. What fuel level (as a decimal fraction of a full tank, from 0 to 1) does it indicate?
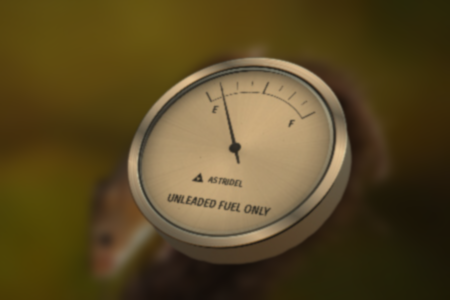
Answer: 0.125
